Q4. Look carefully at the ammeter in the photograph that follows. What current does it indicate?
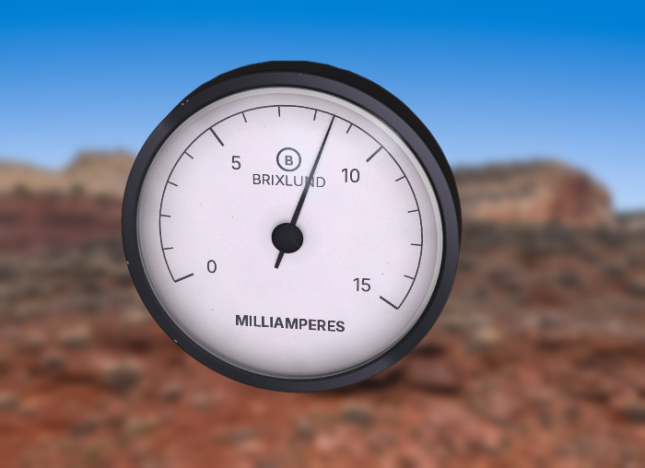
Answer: 8.5 mA
